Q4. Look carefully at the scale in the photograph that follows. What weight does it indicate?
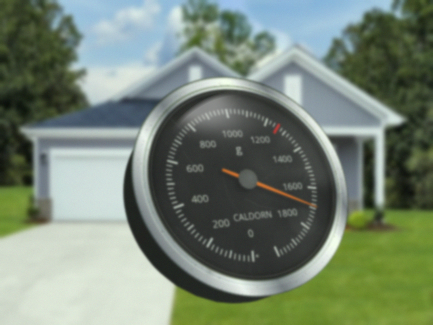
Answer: 1700 g
